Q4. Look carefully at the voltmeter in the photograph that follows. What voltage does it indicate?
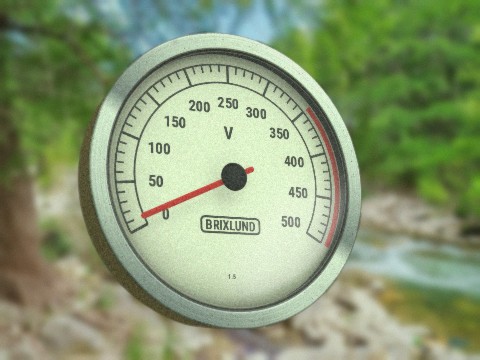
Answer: 10 V
